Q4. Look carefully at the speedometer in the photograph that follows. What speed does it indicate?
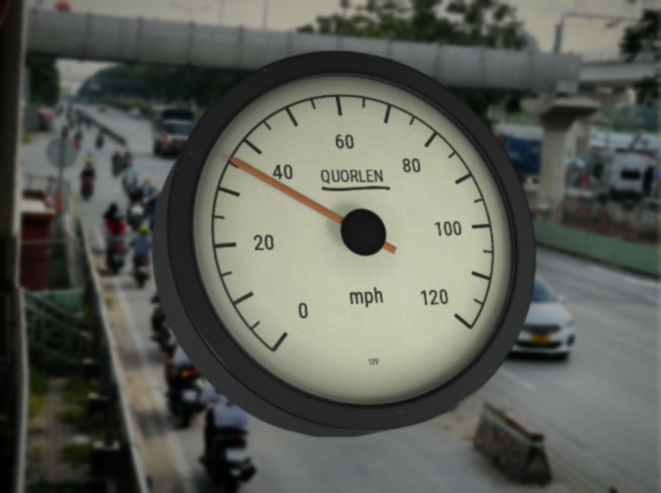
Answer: 35 mph
